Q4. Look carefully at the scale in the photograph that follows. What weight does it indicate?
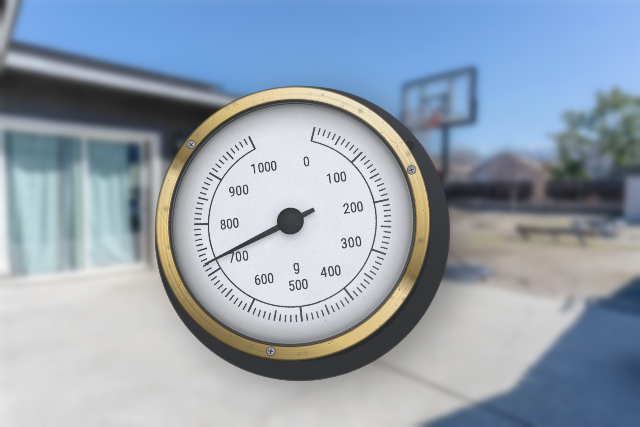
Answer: 720 g
